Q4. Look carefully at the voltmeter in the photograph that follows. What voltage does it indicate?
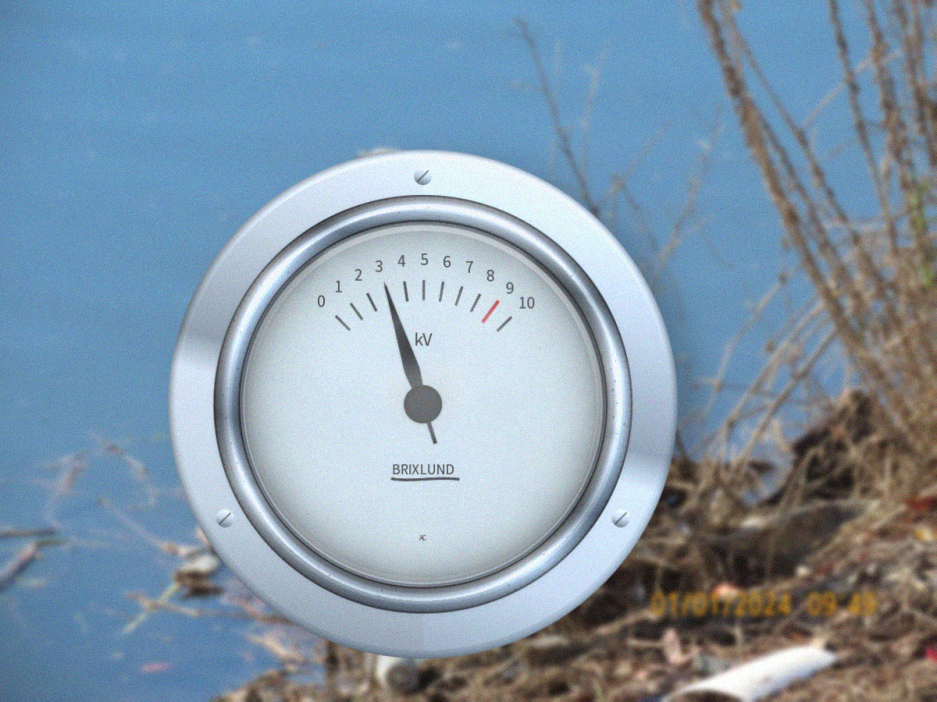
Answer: 3 kV
